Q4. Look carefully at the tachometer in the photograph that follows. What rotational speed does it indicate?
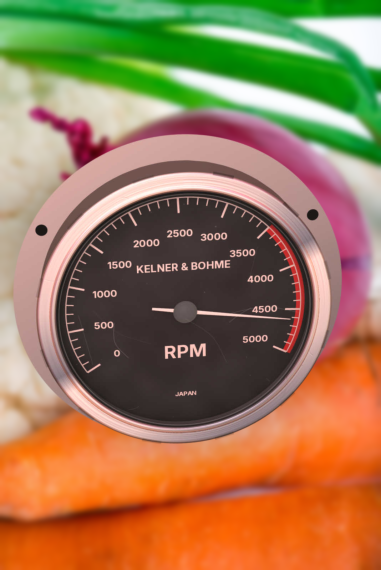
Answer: 4600 rpm
